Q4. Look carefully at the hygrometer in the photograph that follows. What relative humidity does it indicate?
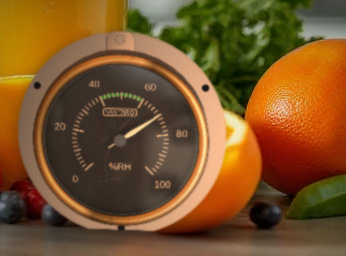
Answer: 70 %
